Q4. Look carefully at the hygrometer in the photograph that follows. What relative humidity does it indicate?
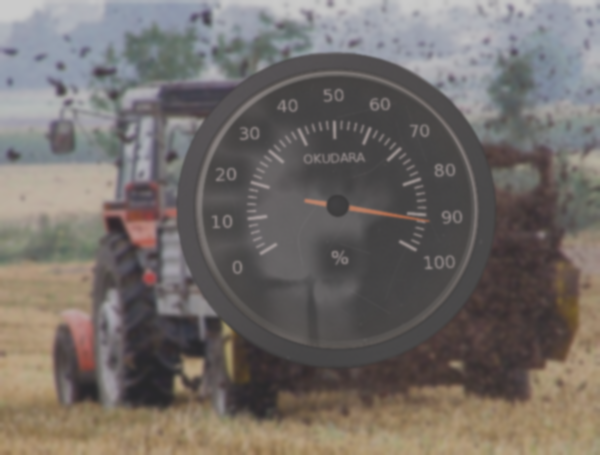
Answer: 92 %
